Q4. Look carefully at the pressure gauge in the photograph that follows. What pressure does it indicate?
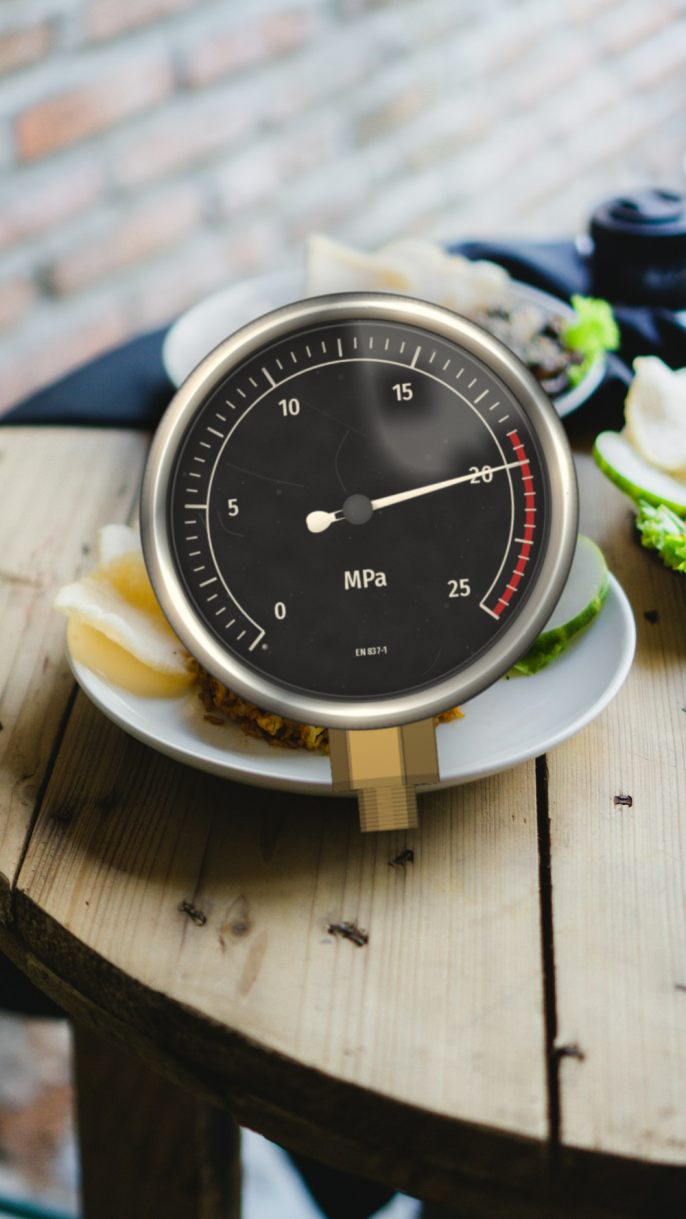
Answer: 20 MPa
